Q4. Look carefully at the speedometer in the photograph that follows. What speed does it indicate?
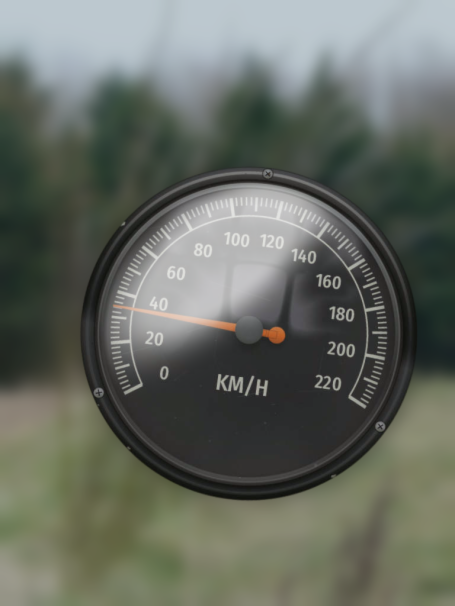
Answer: 34 km/h
